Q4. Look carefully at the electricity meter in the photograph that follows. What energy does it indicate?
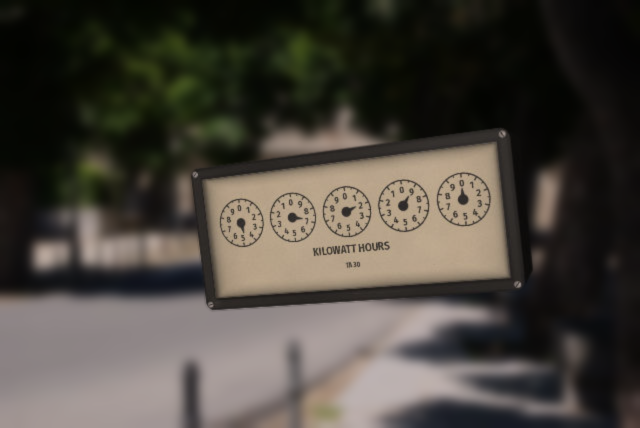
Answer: 47190 kWh
